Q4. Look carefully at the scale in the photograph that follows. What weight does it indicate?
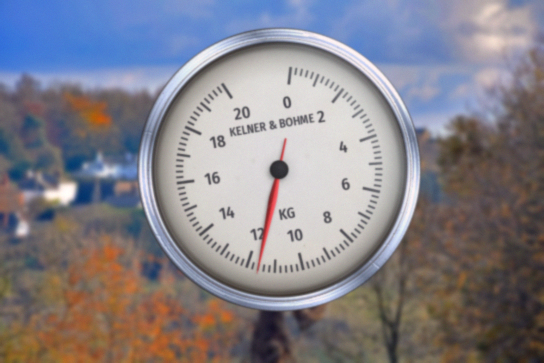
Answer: 11.6 kg
